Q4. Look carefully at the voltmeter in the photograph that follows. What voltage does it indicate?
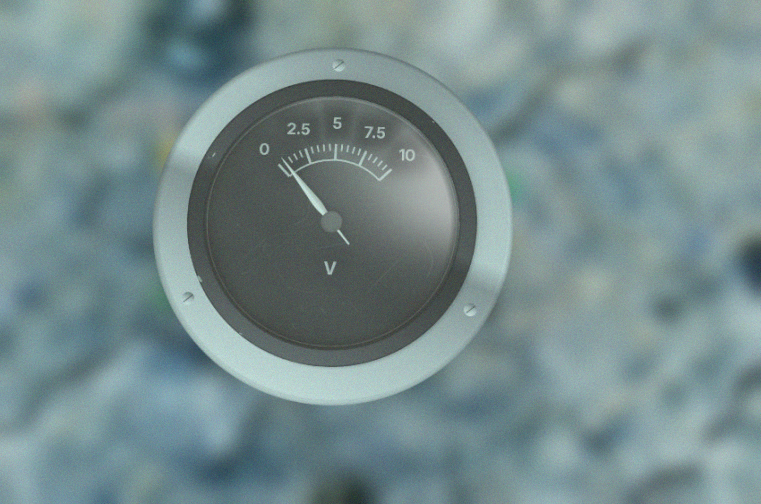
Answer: 0.5 V
